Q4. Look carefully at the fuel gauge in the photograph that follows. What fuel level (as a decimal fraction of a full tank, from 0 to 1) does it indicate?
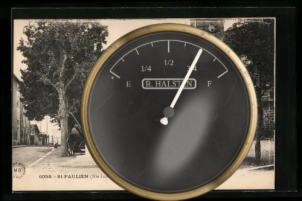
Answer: 0.75
